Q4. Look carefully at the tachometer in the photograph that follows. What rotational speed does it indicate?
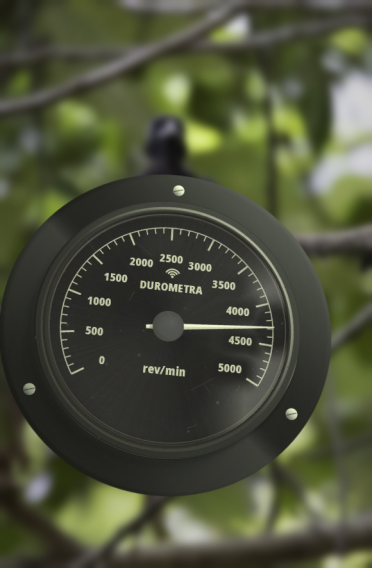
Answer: 4300 rpm
